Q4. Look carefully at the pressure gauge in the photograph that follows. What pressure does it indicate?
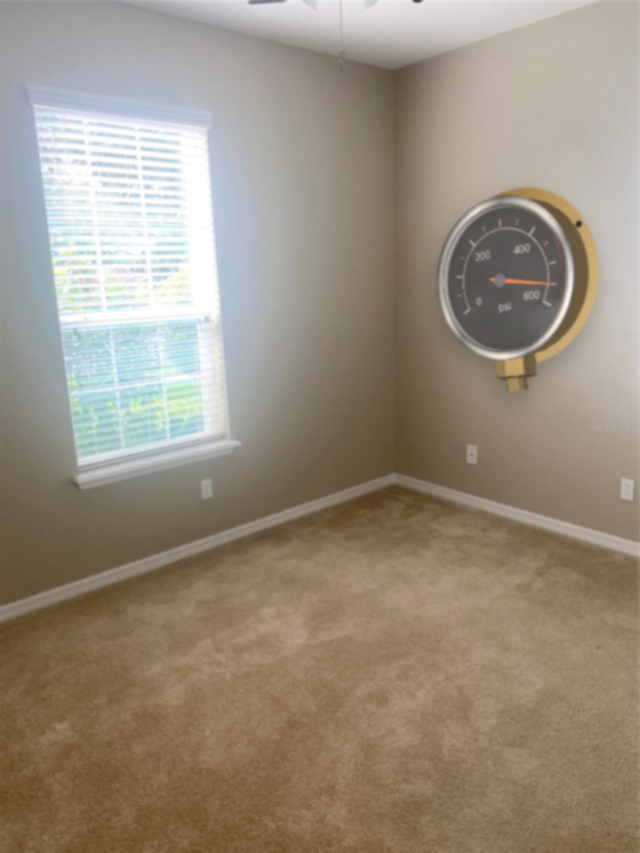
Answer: 550 psi
